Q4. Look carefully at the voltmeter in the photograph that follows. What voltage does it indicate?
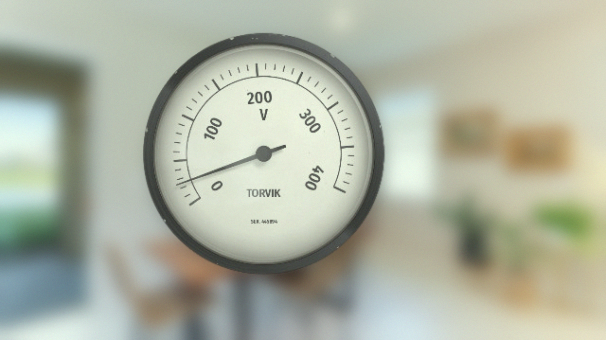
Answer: 25 V
